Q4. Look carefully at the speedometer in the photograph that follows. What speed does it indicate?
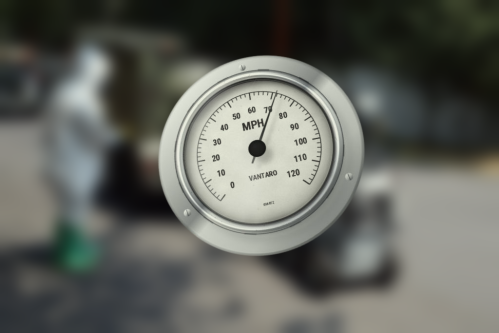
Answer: 72 mph
